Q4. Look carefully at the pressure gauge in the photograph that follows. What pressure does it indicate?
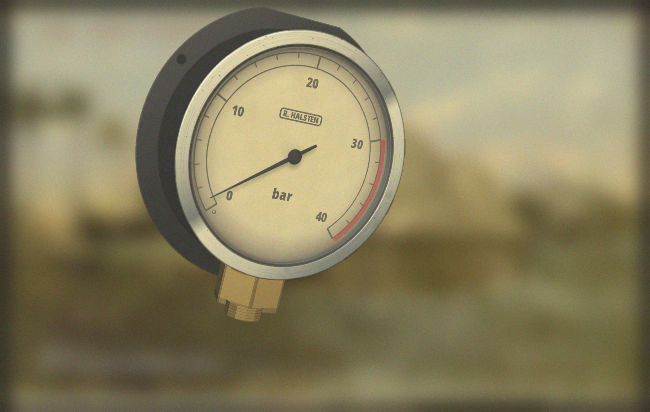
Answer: 1 bar
